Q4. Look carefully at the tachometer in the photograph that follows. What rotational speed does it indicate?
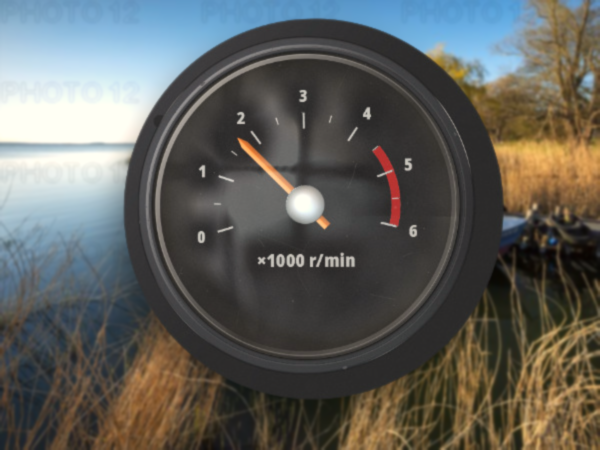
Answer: 1750 rpm
